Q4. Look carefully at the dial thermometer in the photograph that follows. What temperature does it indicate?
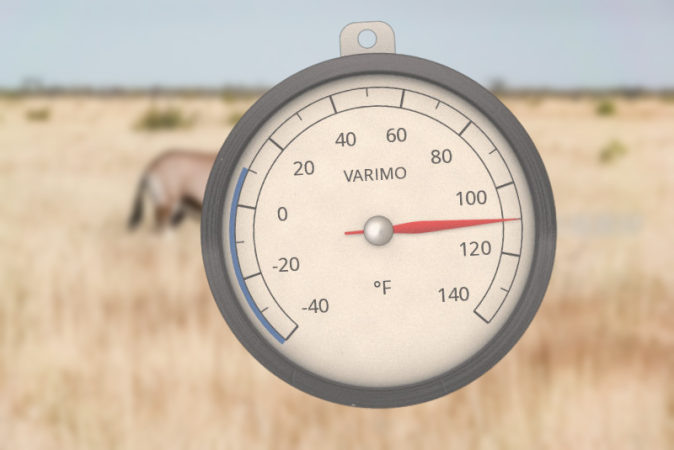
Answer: 110 °F
